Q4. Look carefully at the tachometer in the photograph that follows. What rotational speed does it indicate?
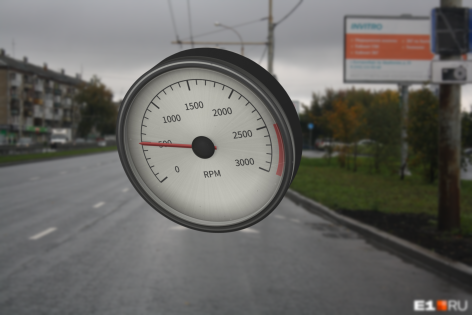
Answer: 500 rpm
